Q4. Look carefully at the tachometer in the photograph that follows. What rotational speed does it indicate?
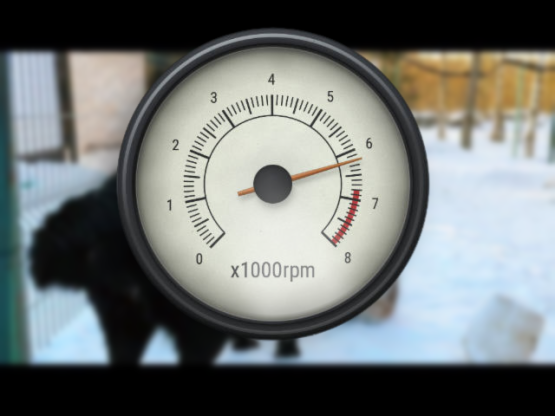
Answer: 6200 rpm
